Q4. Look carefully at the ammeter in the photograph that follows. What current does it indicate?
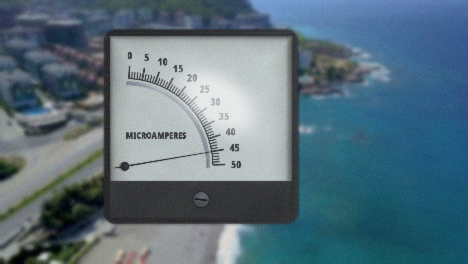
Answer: 45 µA
